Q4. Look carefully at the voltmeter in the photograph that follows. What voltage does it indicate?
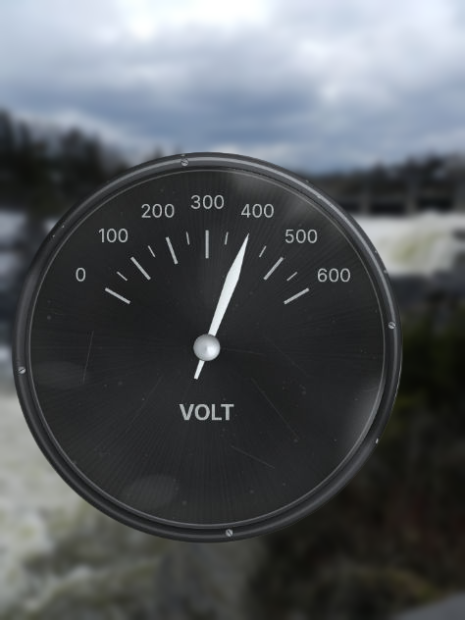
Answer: 400 V
